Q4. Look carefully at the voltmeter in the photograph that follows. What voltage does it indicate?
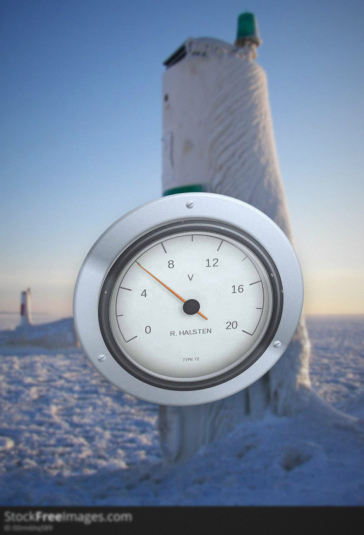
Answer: 6 V
